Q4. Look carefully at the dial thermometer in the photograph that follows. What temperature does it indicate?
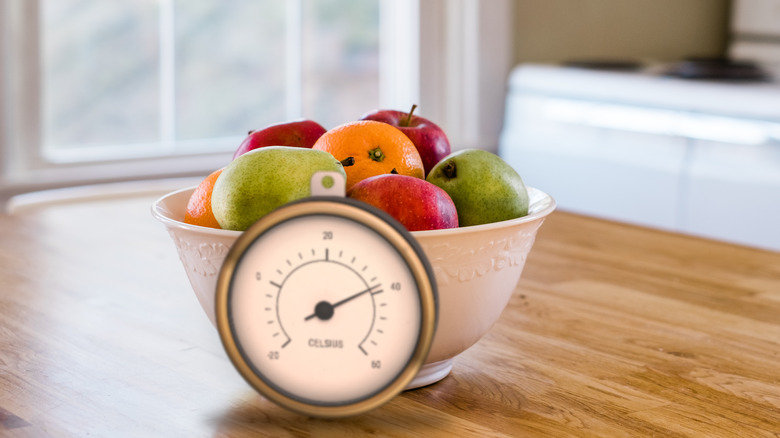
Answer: 38 °C
